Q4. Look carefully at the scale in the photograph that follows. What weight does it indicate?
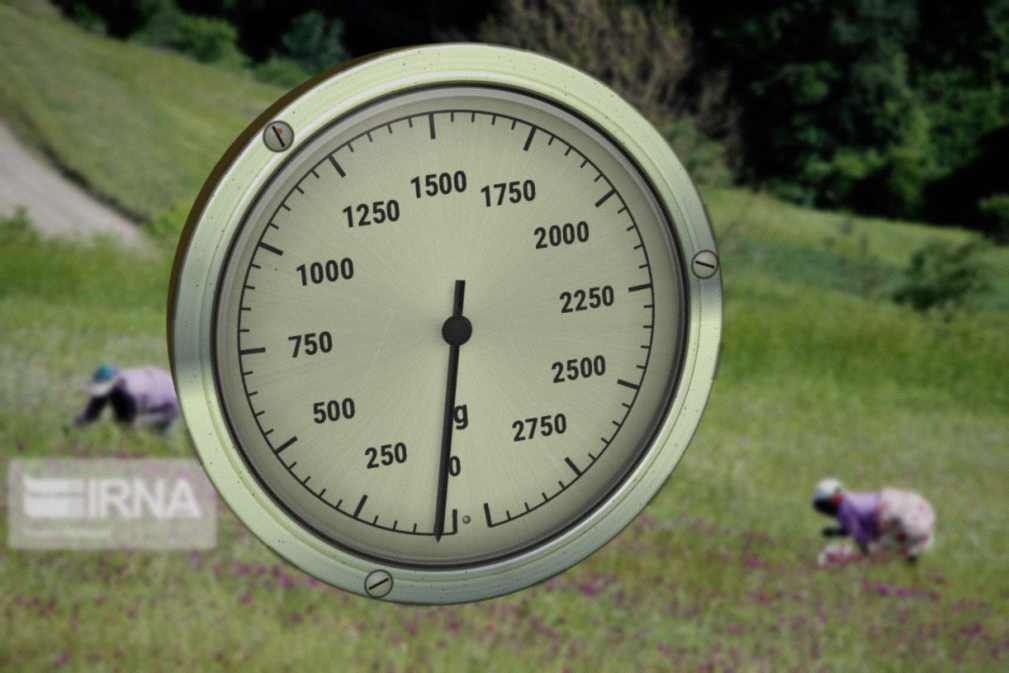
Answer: 50 g
